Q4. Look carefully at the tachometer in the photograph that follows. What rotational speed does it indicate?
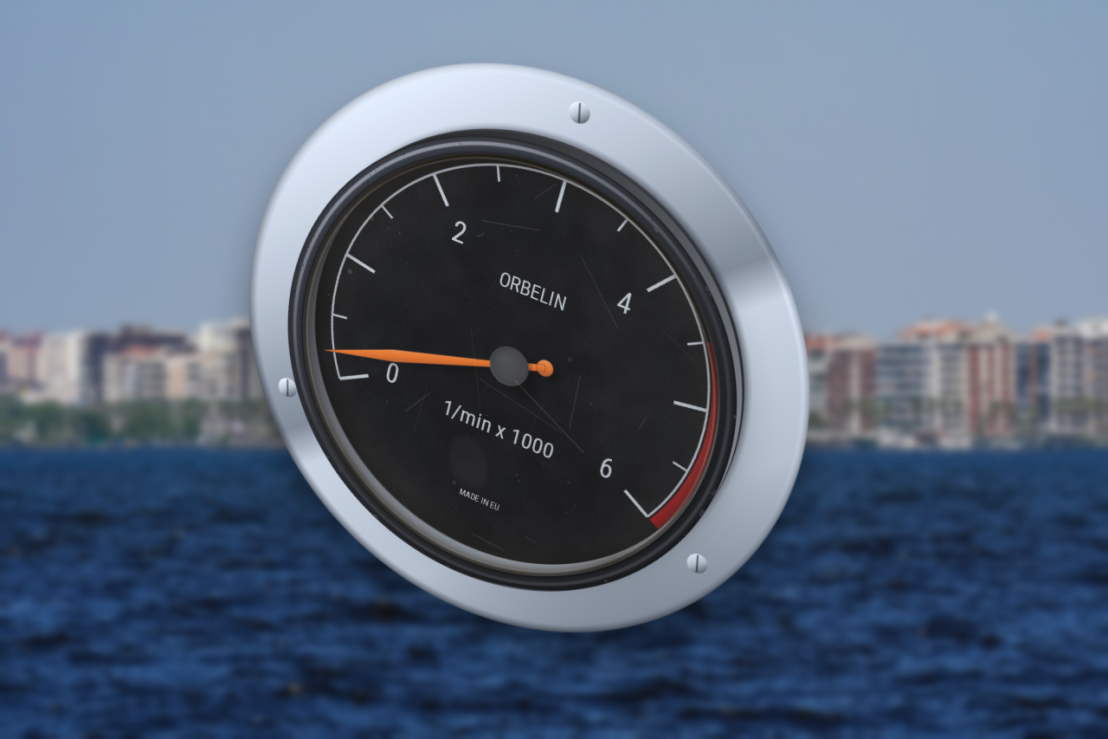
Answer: 250 rpm
